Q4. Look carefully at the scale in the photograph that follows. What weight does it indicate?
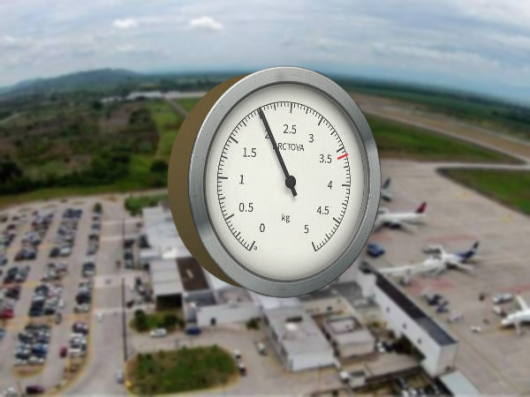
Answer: 2 kg
